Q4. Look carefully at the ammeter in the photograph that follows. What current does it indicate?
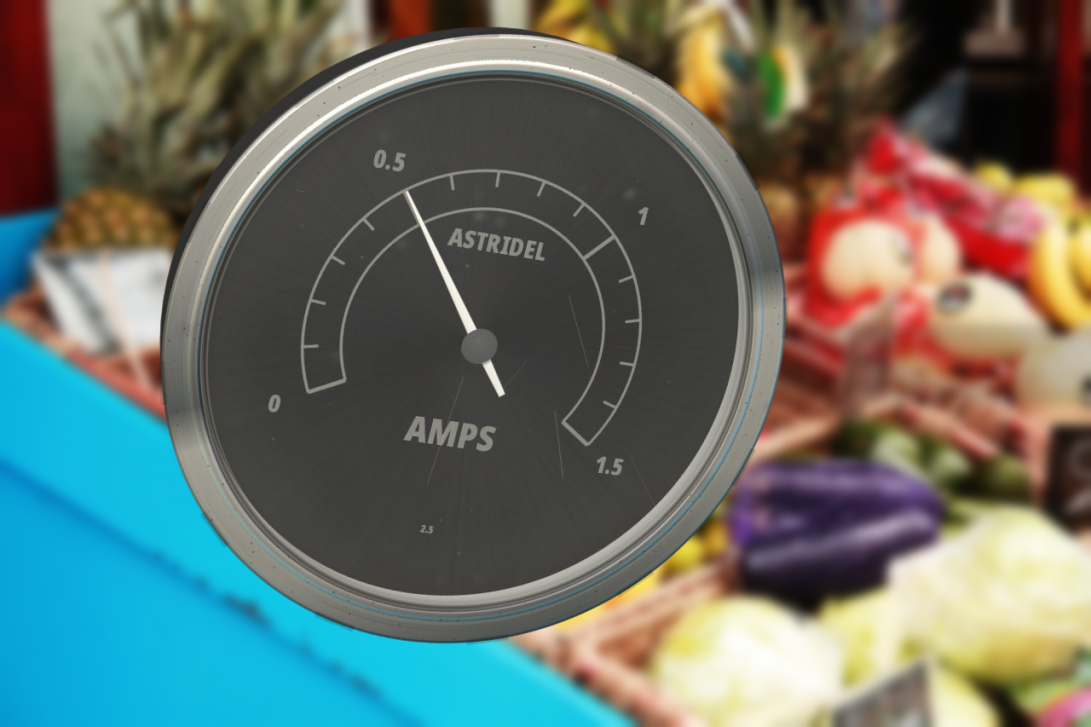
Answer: 0.5 A
